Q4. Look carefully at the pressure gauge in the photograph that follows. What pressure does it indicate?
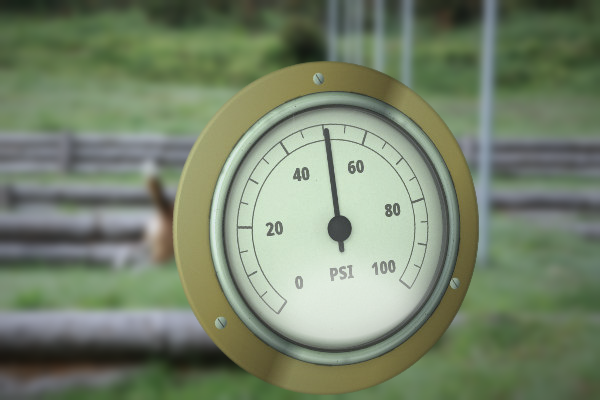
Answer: 50 psi
